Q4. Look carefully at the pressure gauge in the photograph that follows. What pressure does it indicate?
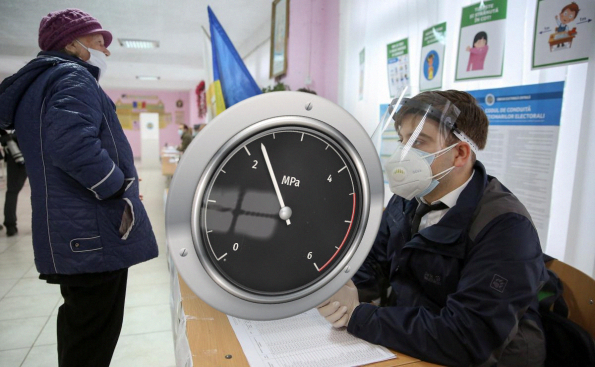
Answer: 2.25 MPa
